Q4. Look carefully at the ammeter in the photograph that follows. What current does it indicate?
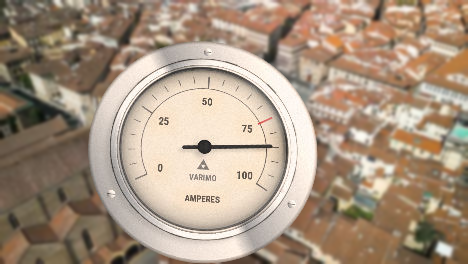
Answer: 85 A
